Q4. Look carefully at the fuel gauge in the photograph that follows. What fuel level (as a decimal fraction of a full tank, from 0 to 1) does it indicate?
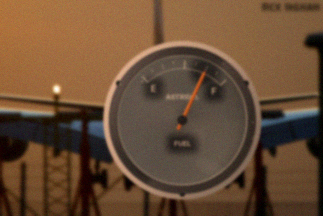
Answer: 0.75
